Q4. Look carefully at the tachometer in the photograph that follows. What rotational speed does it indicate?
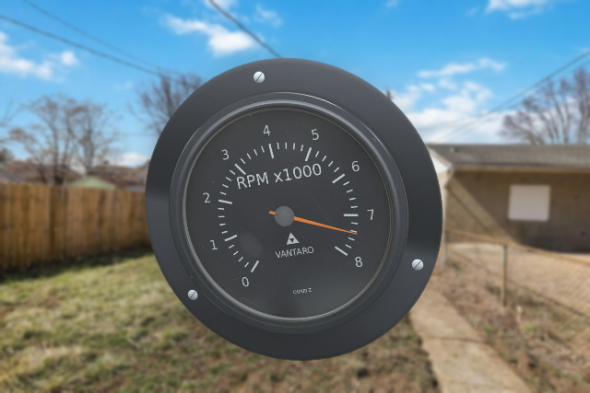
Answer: 7400 rpm
